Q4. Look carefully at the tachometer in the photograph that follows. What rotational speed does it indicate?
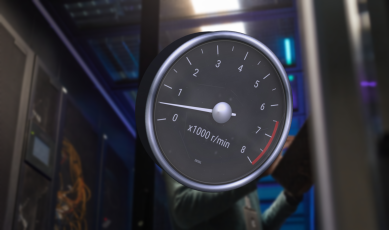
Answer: 500 rpm
